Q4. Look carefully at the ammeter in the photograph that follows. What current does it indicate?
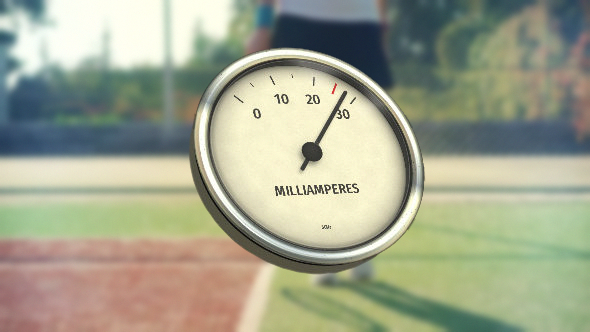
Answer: 27.5 mA
